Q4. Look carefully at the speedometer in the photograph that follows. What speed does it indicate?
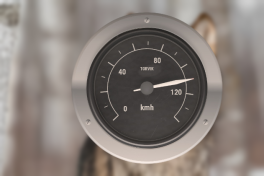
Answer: 110 km/h
